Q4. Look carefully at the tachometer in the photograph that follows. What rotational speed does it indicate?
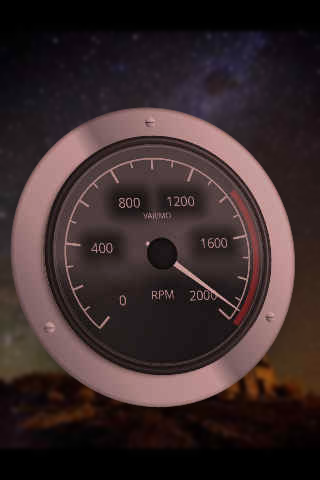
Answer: 1950 rpm
